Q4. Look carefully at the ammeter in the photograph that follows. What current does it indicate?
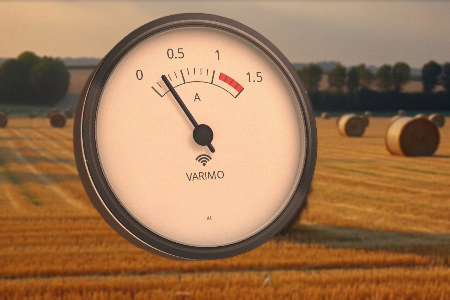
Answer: 0.2 A
